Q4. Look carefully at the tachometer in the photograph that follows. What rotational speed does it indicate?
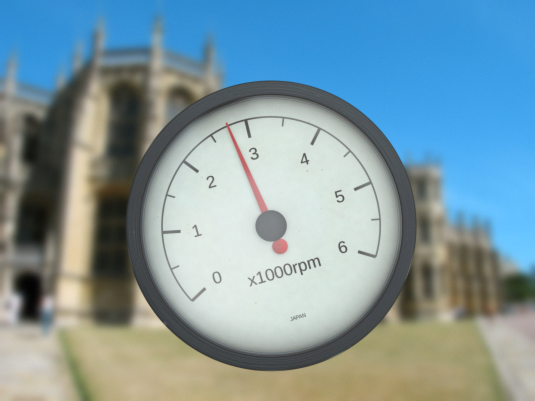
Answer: 2750 rpm
